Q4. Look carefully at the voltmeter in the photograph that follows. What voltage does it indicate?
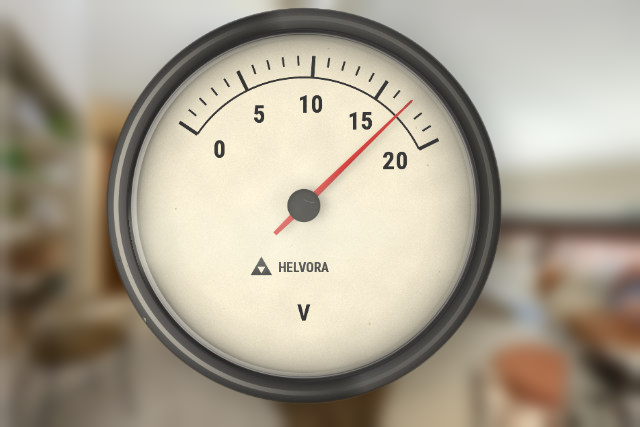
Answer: 17 V
